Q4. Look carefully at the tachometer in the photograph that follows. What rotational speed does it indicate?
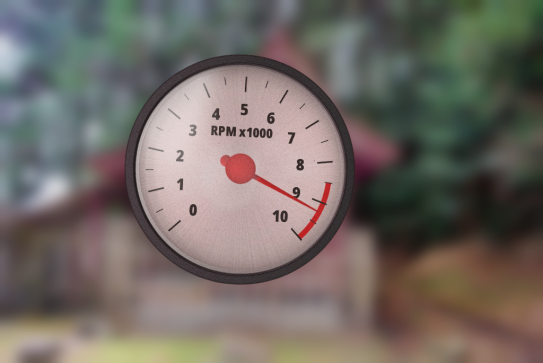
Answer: 9250 rpm
